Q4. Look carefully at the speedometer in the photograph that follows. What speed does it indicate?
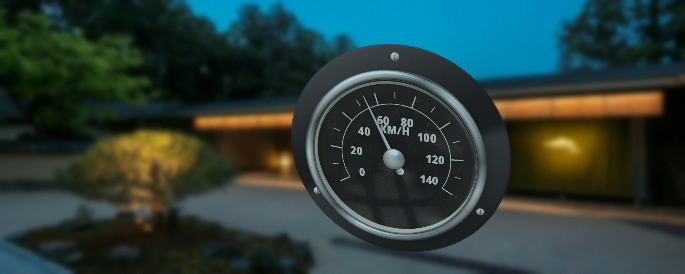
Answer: 55 km/h
